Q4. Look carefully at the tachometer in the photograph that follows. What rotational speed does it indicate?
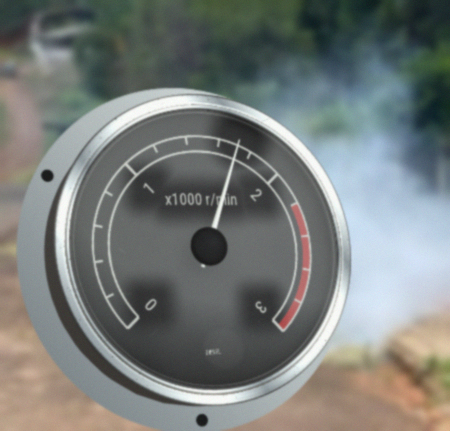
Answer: 1700 rpm
